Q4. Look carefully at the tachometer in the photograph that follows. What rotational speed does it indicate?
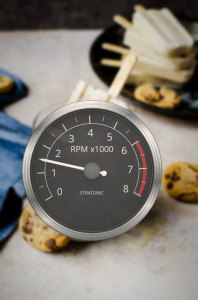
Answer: 1500 rpm
